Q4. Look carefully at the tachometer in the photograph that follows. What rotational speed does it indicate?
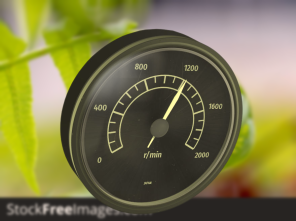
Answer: 1200 rpm
